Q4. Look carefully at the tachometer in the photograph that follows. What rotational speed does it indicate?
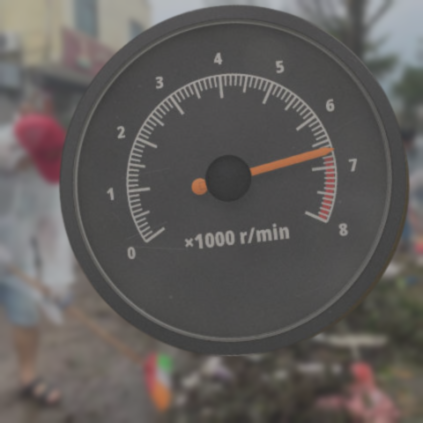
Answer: 6700 rpm
